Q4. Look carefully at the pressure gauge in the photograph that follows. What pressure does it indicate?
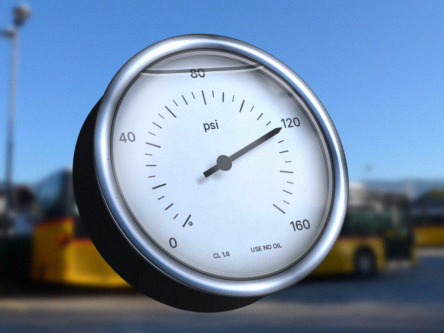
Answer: 120 psi
